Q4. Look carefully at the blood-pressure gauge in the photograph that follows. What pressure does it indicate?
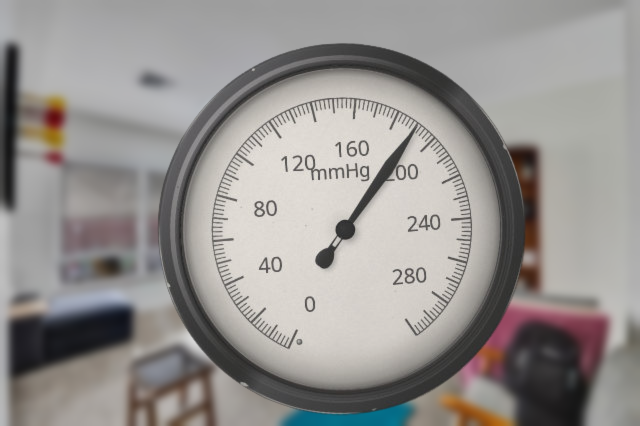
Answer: 190 mmHg
